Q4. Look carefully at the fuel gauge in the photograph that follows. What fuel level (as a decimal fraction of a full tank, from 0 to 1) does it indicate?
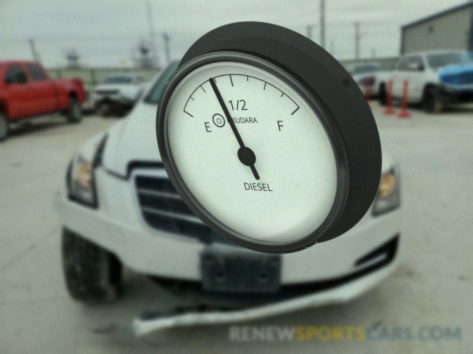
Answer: 0.375
